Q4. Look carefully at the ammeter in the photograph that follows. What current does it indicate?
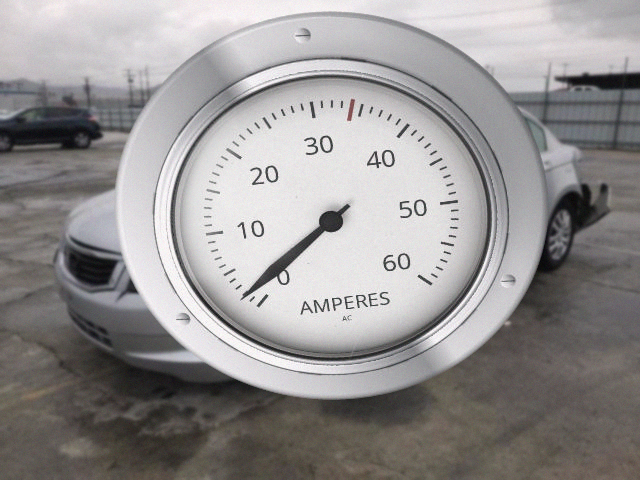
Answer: 2 A
